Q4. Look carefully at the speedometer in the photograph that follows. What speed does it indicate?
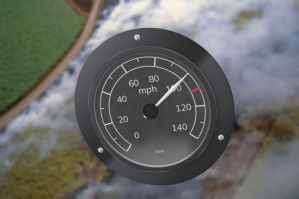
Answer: 100 mph
